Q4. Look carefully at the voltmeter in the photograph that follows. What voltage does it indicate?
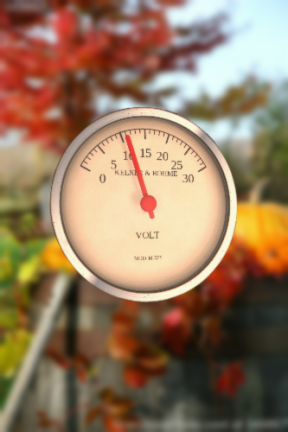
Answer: 11 V
